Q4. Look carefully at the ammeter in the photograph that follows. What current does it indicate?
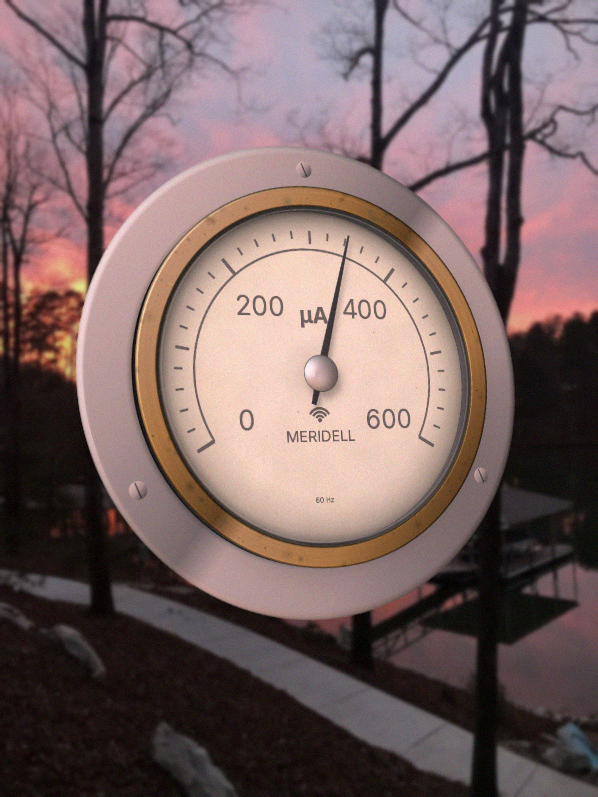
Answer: 340 µA
